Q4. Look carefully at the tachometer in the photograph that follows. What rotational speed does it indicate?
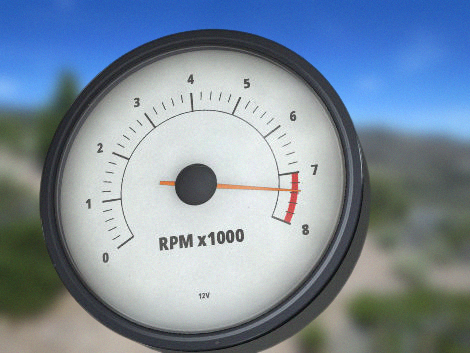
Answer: 7400 rpm
